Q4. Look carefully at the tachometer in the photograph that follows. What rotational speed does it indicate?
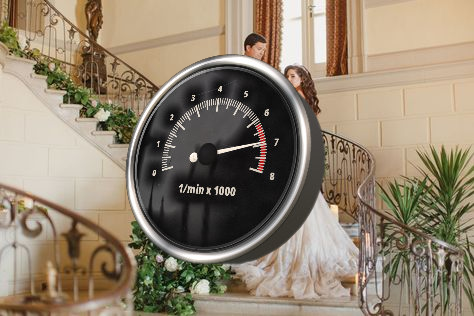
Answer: 7000 rpm
